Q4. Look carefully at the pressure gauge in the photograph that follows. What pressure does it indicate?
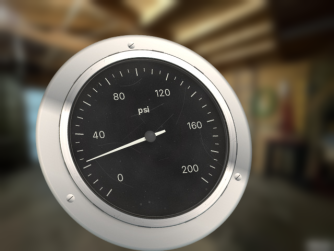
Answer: 22.5 psi
